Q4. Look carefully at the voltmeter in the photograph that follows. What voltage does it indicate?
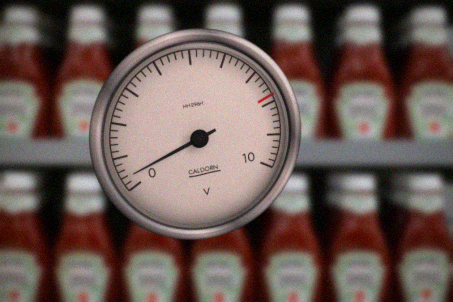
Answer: 0.4 V
